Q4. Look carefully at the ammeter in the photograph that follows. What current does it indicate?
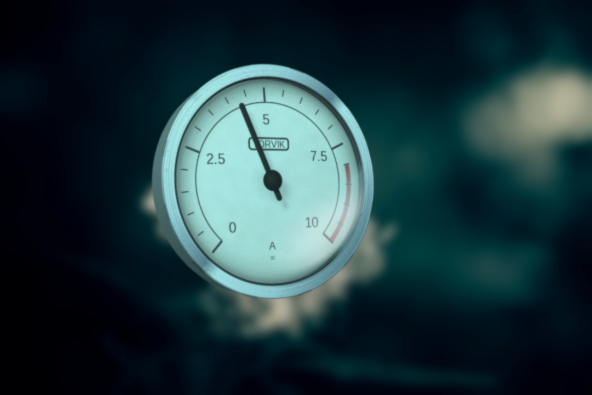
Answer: 4.25 A
